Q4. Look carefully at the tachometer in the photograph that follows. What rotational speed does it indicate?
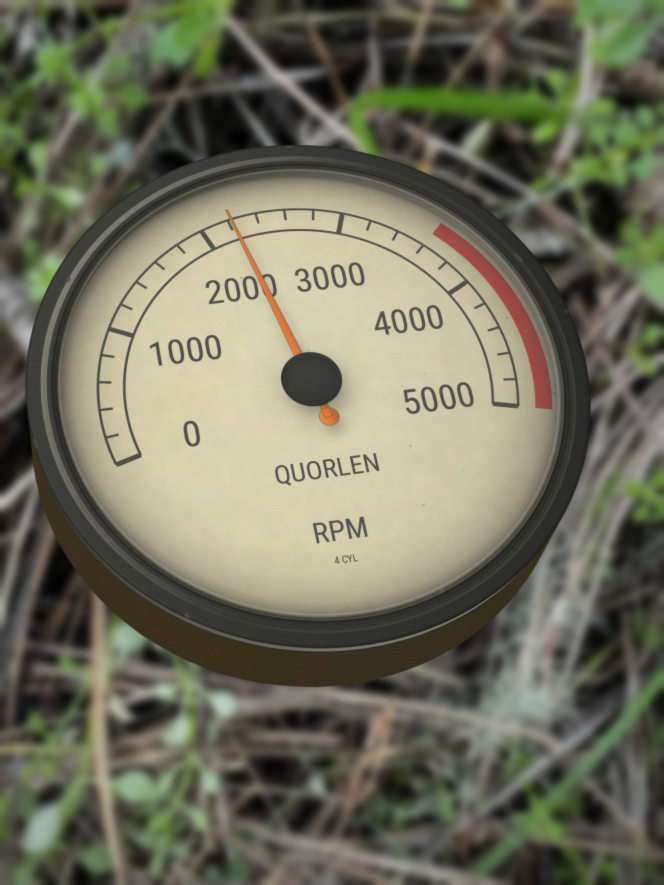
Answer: 2200 rpm
